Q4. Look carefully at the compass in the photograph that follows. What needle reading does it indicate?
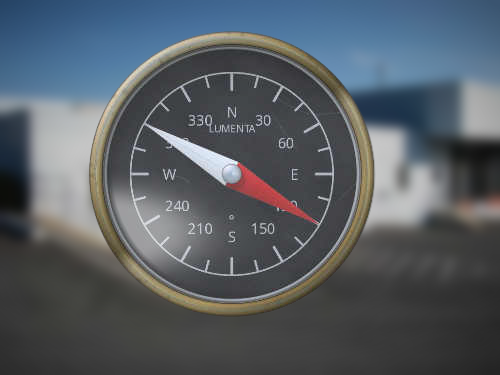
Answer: 120 °
